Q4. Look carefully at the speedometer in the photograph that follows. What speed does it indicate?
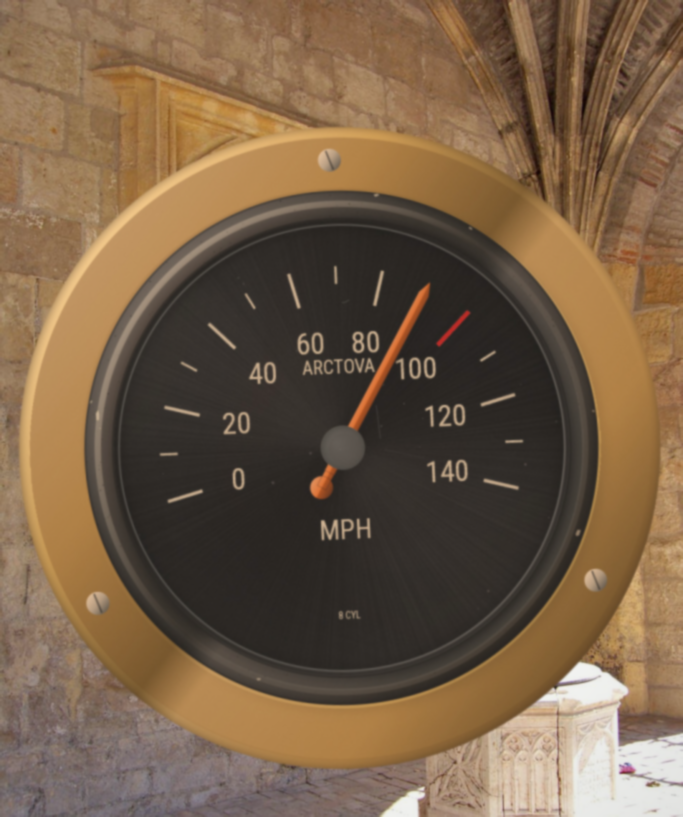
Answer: 90 mph
